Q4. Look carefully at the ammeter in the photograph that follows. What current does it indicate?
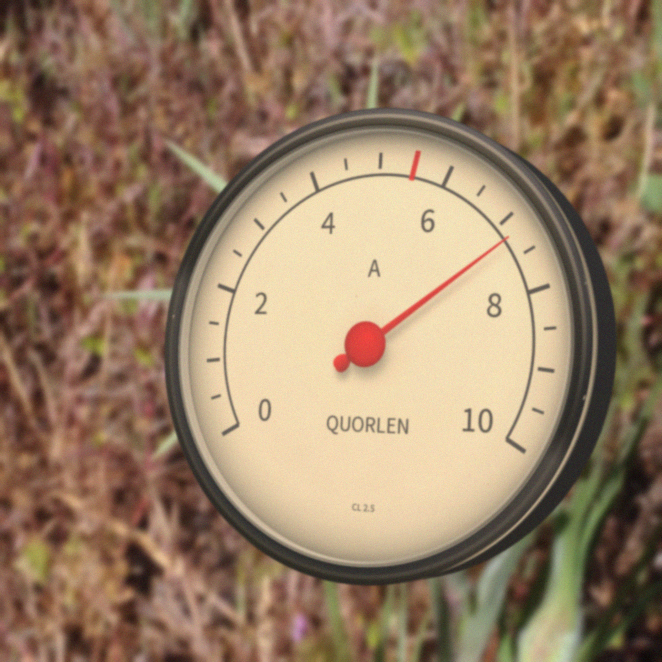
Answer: 7.25 A
